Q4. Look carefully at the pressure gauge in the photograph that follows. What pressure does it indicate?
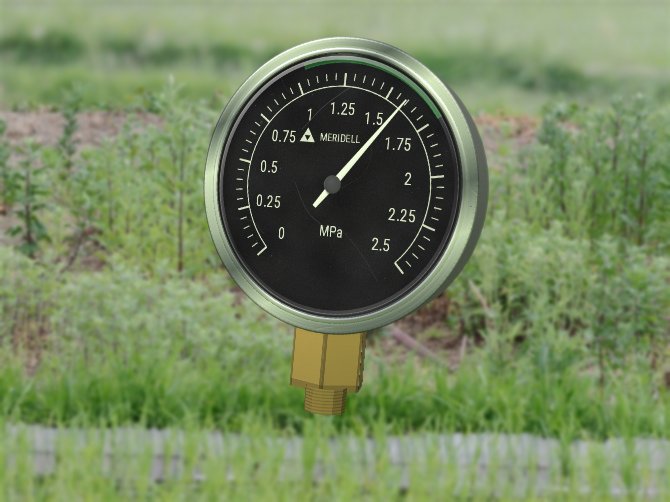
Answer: 1.6 MPa
